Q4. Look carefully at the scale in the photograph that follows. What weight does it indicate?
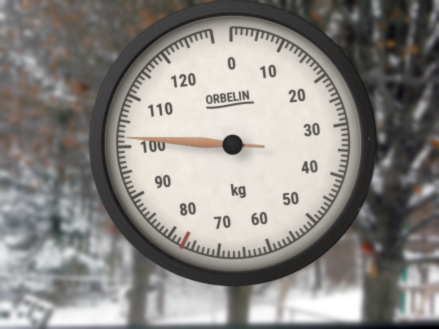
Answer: 102 kg
